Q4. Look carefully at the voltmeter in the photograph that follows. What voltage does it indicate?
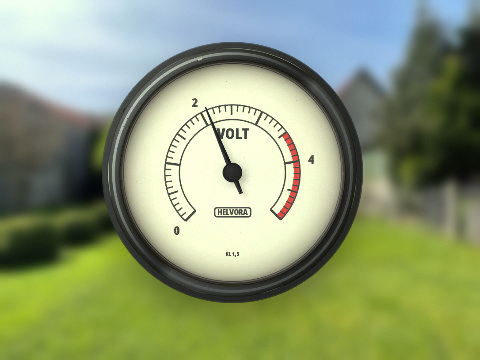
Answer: 2.1 V
